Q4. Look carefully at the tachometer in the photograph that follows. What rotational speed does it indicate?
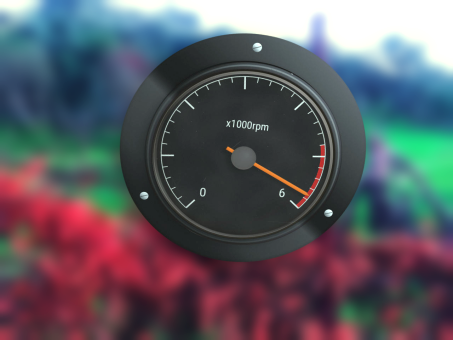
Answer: 5700 rpm
